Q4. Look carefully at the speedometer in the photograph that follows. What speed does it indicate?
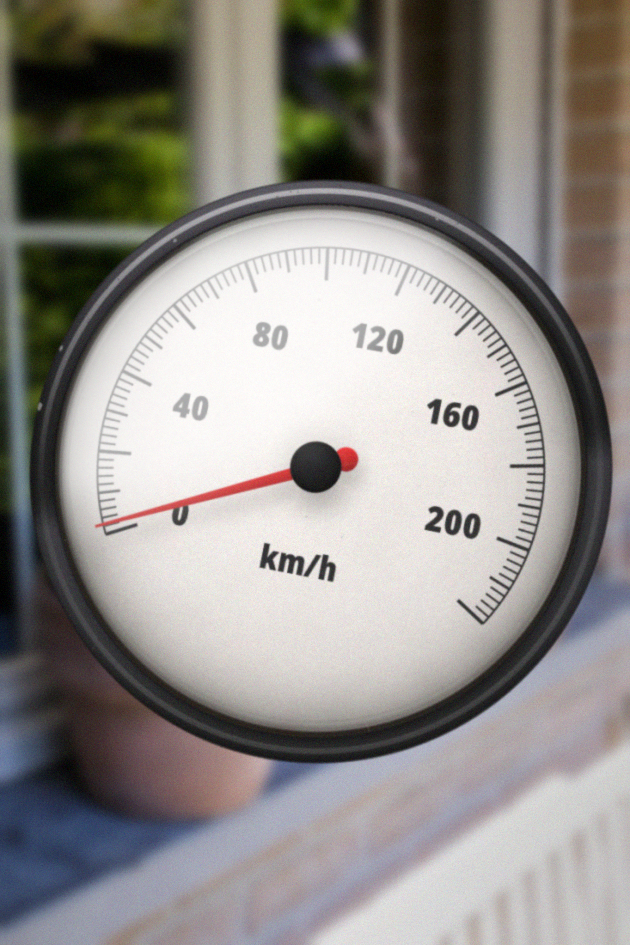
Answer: 2 km/h
